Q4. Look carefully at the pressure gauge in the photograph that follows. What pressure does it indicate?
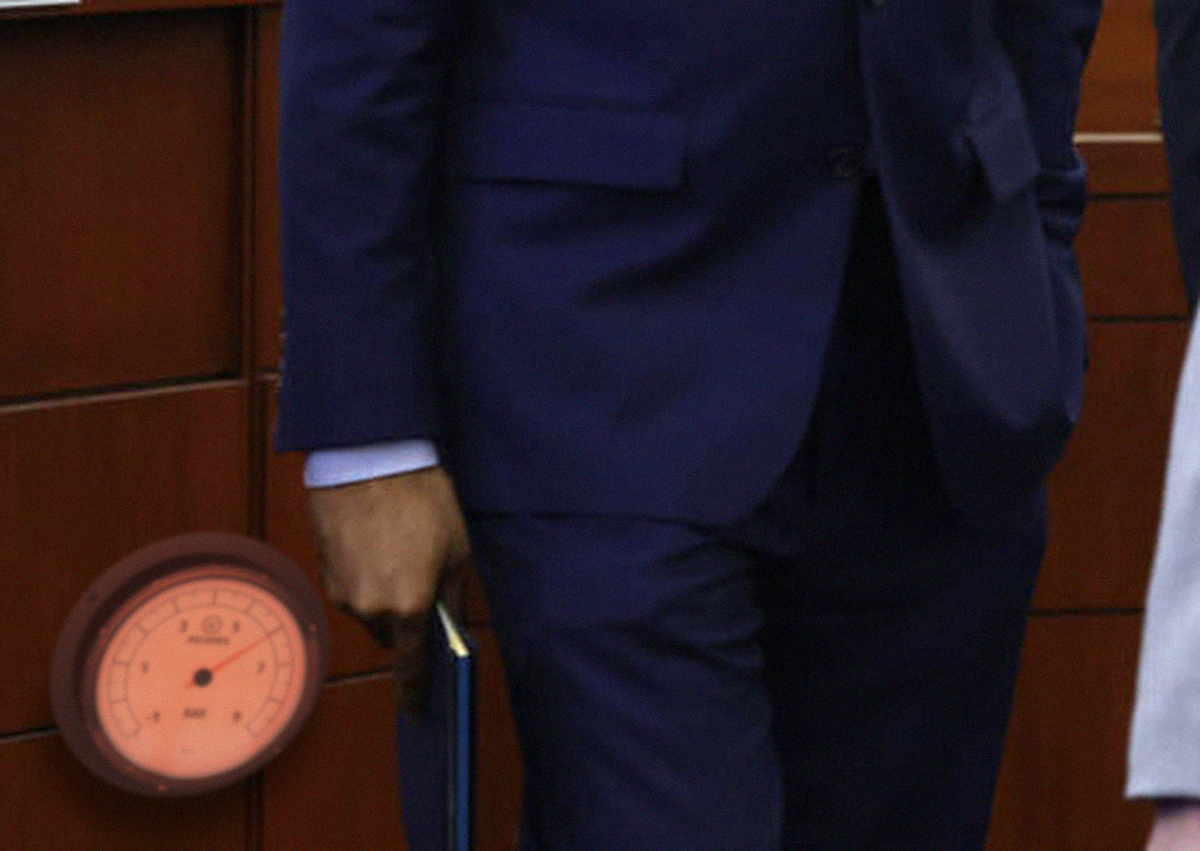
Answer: 6 bar
